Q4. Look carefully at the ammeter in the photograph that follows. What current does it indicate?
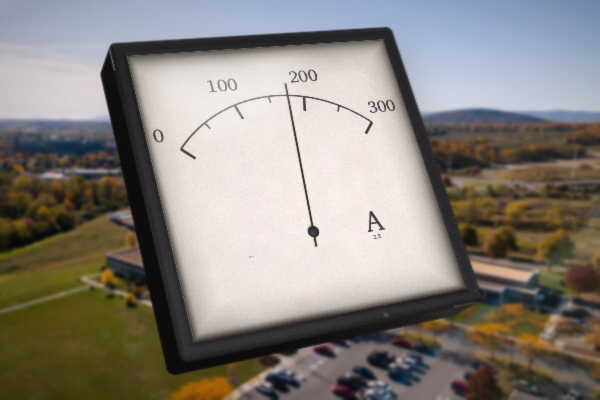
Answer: 175 A
